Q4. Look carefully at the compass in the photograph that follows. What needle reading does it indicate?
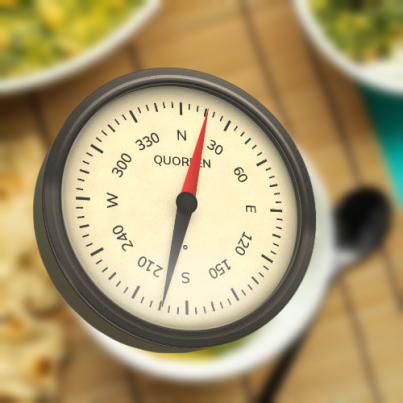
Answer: 15 °
